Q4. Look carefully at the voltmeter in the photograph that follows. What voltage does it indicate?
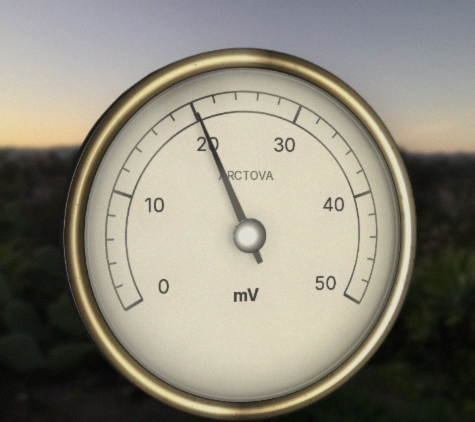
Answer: 20 mV
